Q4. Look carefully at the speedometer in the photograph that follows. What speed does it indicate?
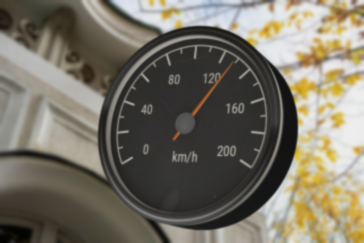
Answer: 130 km/h
